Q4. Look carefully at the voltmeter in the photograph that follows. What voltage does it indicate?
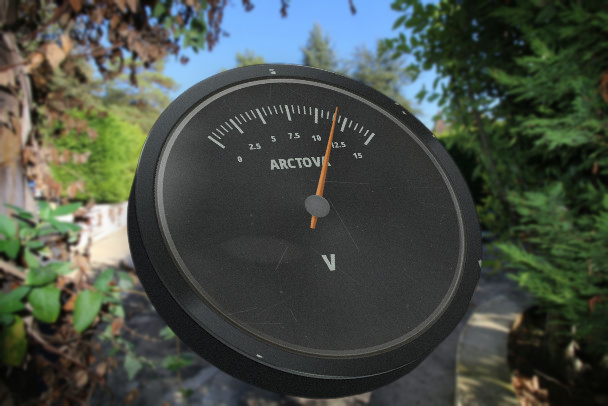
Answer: 11.5 V
